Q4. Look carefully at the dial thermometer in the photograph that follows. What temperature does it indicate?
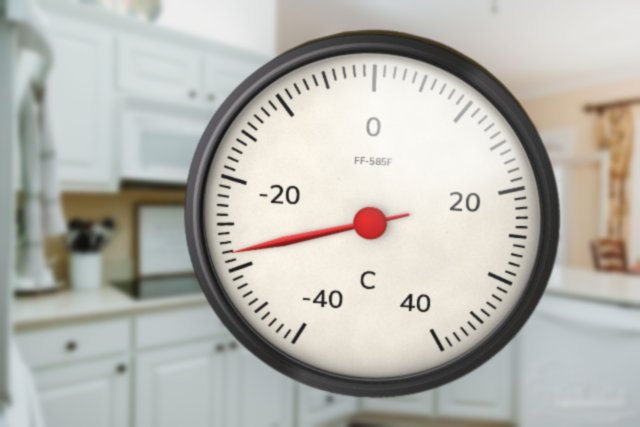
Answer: -28 °C
